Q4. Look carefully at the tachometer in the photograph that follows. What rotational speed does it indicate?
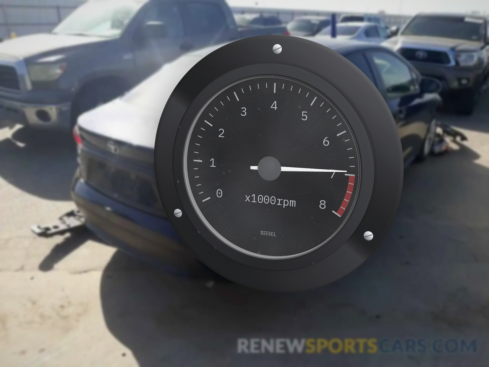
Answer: 6900 rpm
